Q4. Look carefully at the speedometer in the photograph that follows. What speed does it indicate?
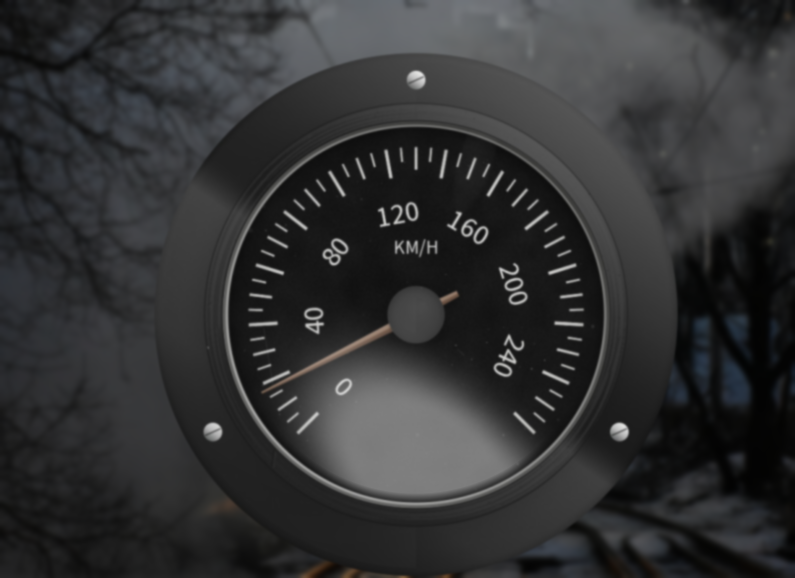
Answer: 17.5 km/h
